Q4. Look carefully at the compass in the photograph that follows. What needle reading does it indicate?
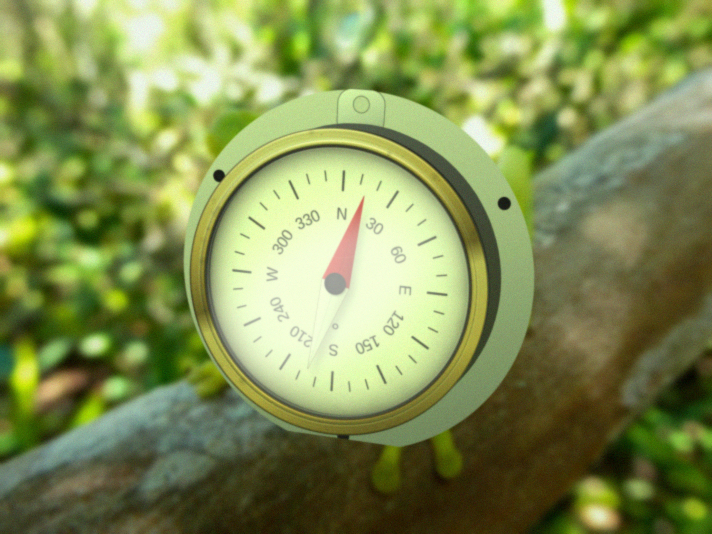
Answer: 15 °
